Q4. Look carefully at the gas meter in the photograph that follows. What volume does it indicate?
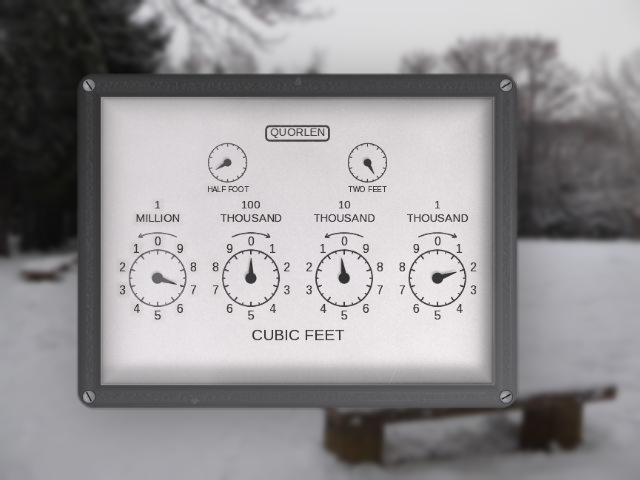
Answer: 700200 ft³
